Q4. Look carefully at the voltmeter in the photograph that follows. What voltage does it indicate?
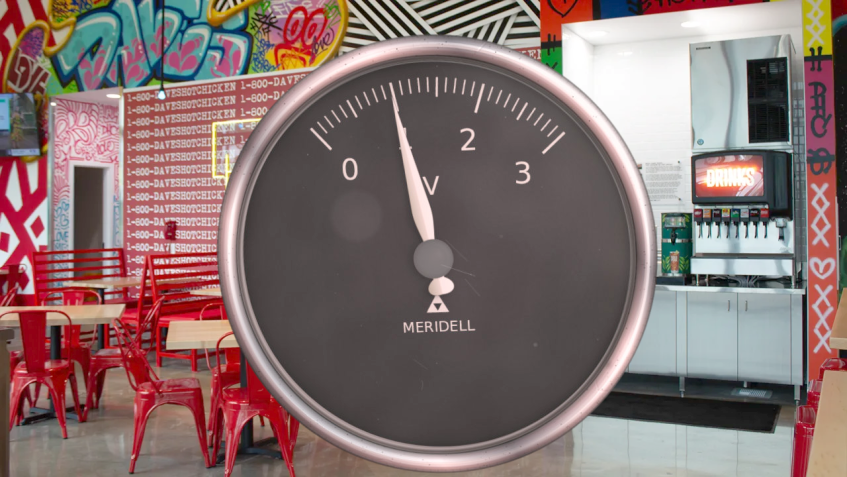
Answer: 1 V
